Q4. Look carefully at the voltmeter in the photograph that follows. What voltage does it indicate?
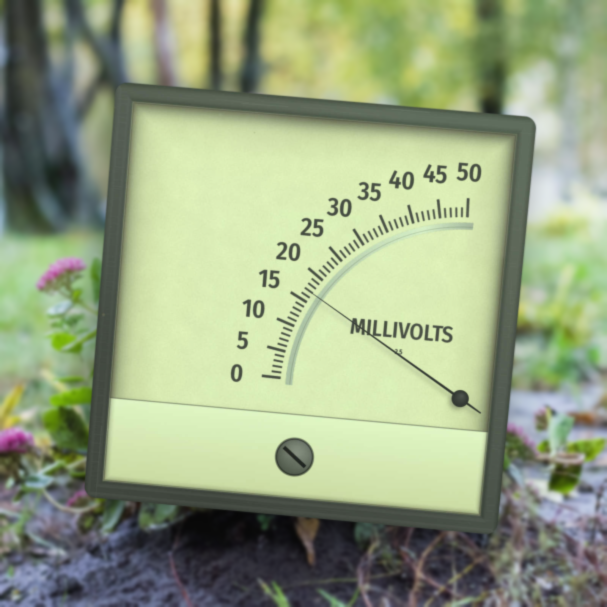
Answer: 17 mV
